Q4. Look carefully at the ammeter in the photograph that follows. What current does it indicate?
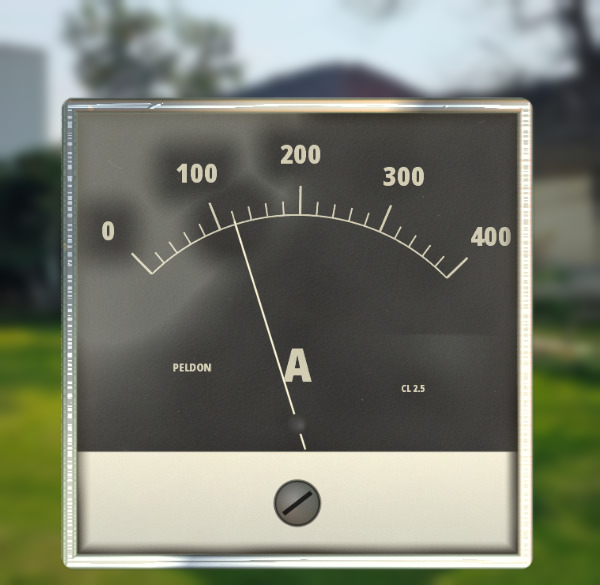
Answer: 120 A
